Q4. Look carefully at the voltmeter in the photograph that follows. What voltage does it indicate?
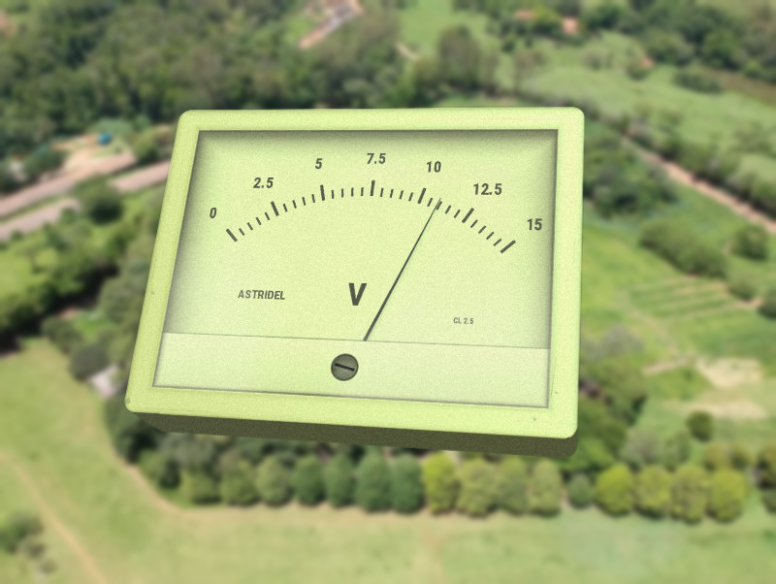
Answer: 11 V
